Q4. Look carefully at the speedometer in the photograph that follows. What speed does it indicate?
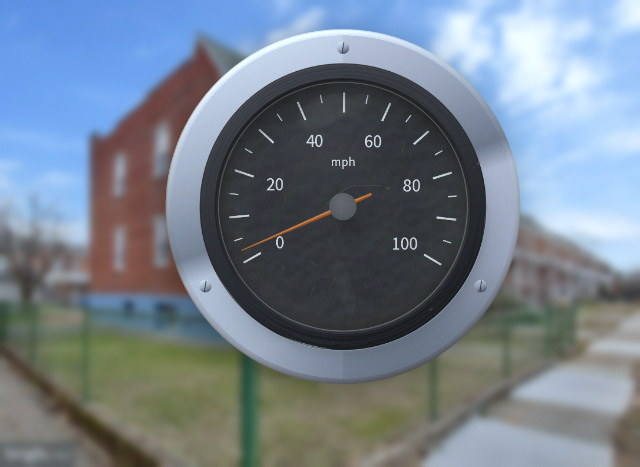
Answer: 2.5 mph
